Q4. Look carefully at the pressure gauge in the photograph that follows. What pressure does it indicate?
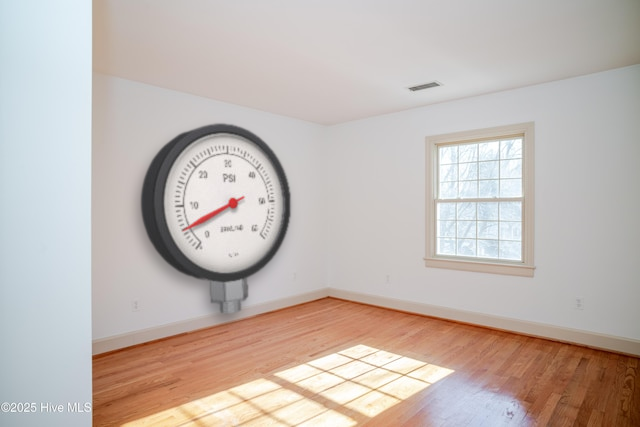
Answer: 5 psi
